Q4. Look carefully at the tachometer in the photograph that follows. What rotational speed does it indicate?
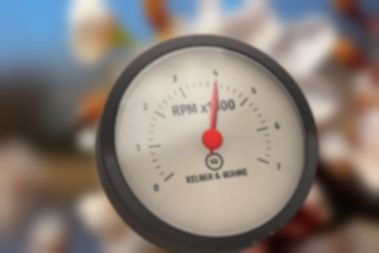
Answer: 4000 rpm
